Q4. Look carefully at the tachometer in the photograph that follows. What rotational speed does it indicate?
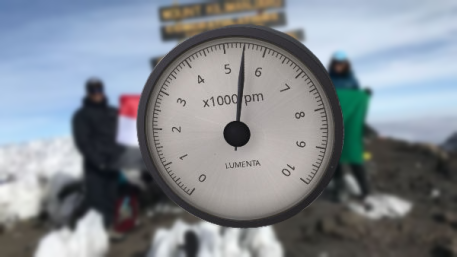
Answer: 5500 rpm
